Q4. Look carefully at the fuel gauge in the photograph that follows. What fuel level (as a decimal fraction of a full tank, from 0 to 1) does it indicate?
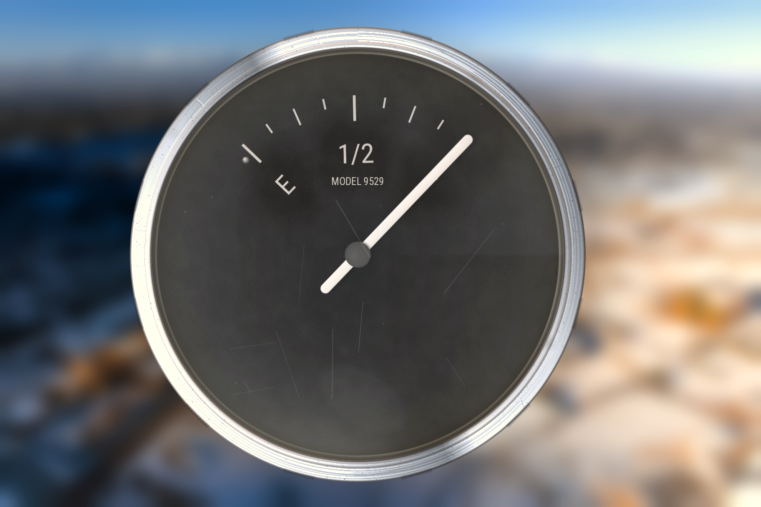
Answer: 1
